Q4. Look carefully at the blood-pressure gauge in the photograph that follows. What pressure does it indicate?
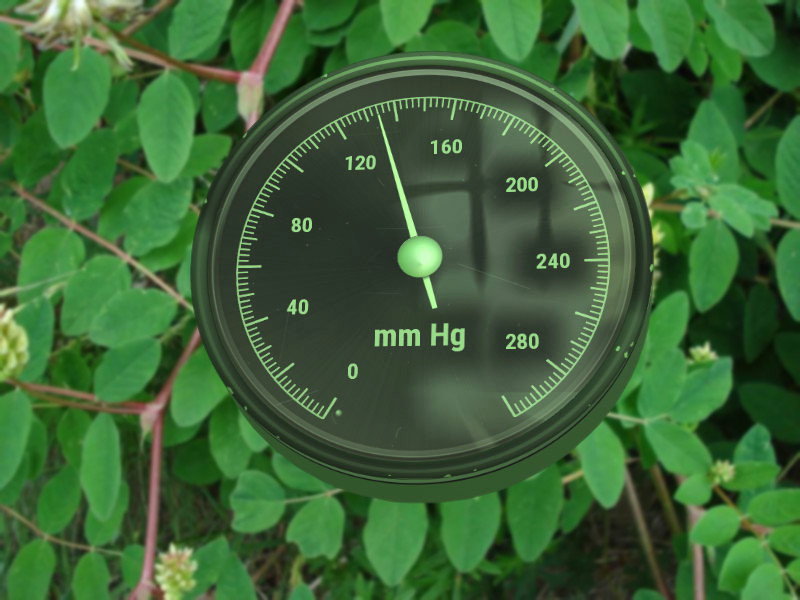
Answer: 134 mmHg
